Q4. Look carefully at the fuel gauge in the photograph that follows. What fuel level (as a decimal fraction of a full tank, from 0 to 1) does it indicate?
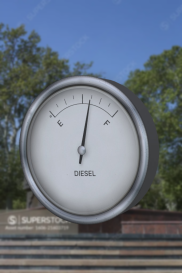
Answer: 0.625
